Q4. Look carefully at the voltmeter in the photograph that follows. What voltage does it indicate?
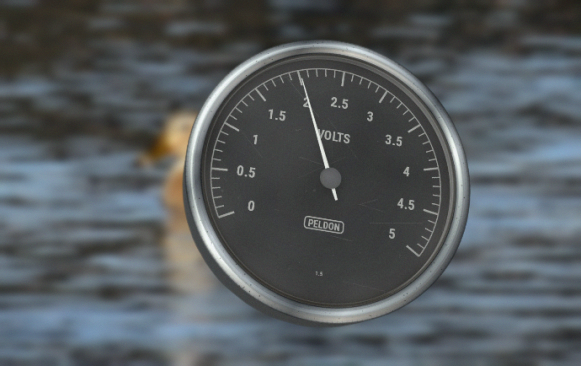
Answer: 2 V
